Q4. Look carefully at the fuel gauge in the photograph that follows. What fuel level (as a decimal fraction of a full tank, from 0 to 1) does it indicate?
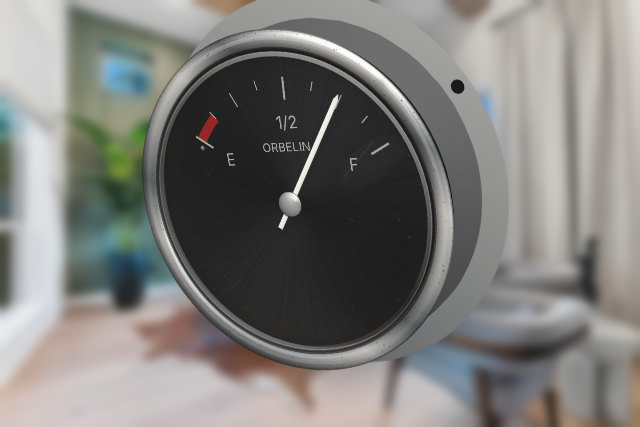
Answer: 0.75
